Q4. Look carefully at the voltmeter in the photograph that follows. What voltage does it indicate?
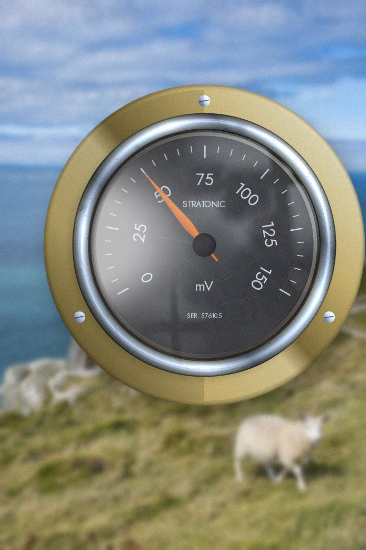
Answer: 50 mV
